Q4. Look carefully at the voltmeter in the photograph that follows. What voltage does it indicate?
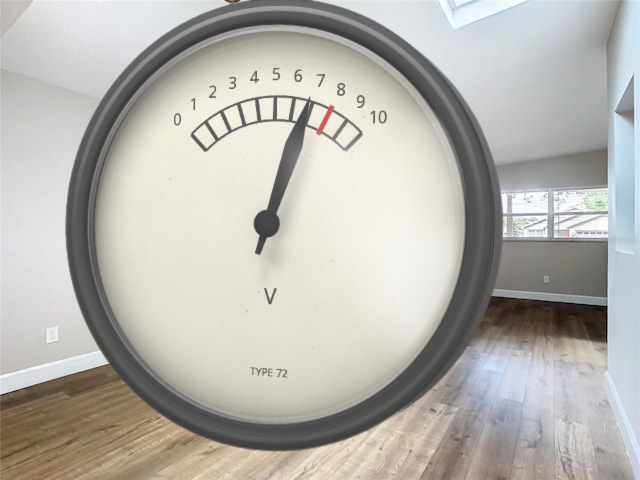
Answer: 7 V
